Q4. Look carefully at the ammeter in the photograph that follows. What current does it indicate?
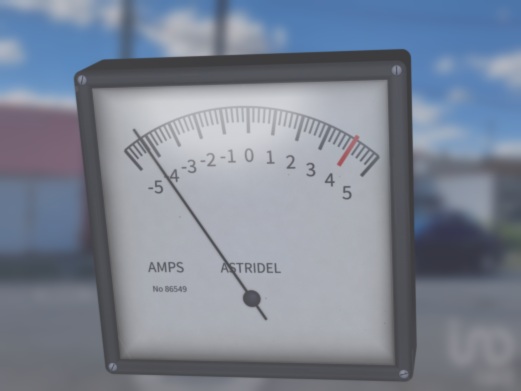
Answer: -4.2 A
